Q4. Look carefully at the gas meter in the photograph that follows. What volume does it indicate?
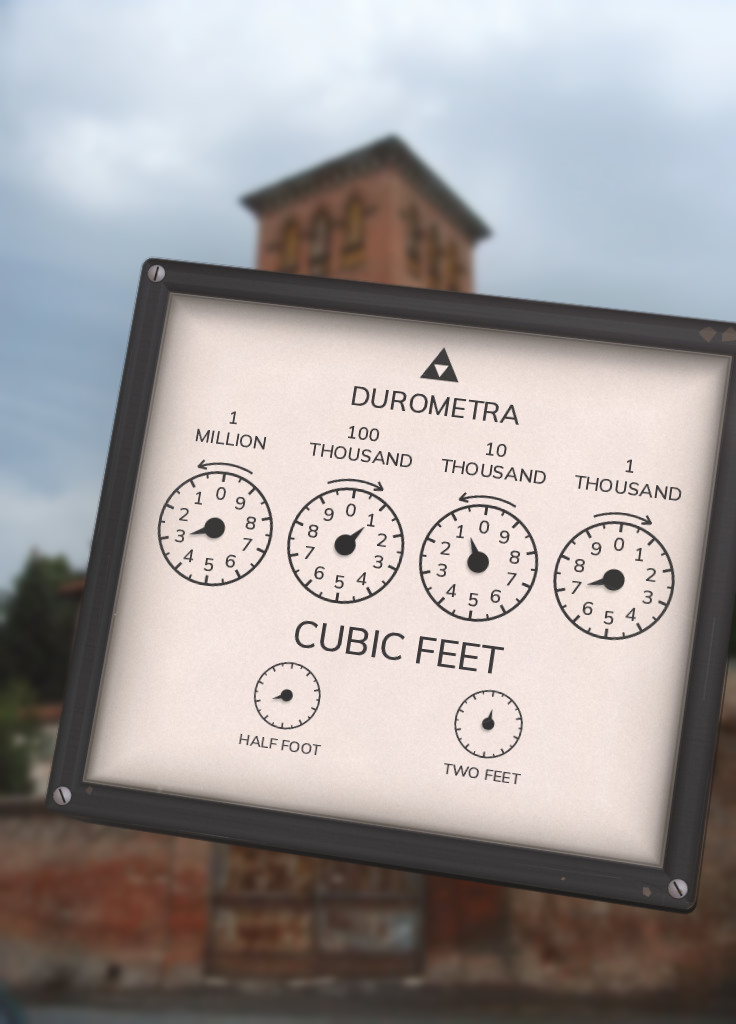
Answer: 310700 ft³
